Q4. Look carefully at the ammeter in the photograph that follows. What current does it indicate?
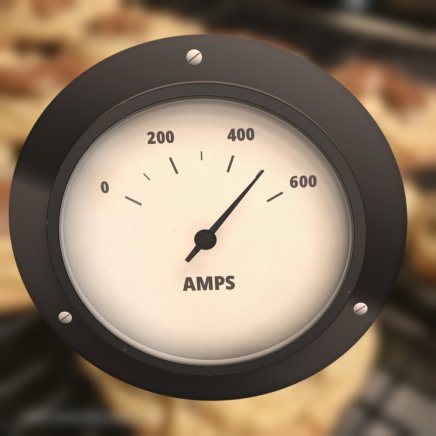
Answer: 500 A
